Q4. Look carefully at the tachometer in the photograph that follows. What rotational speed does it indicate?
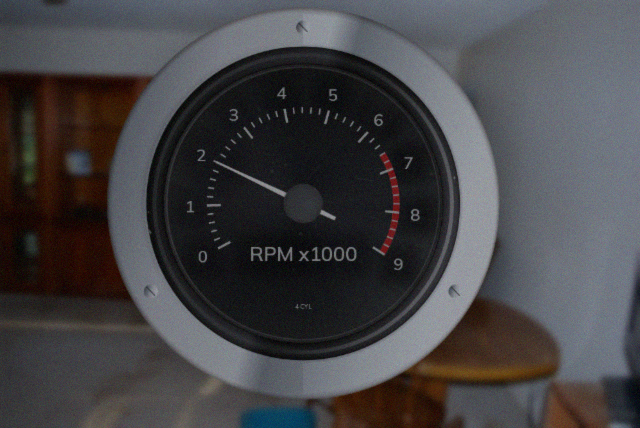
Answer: 2000 rpm
